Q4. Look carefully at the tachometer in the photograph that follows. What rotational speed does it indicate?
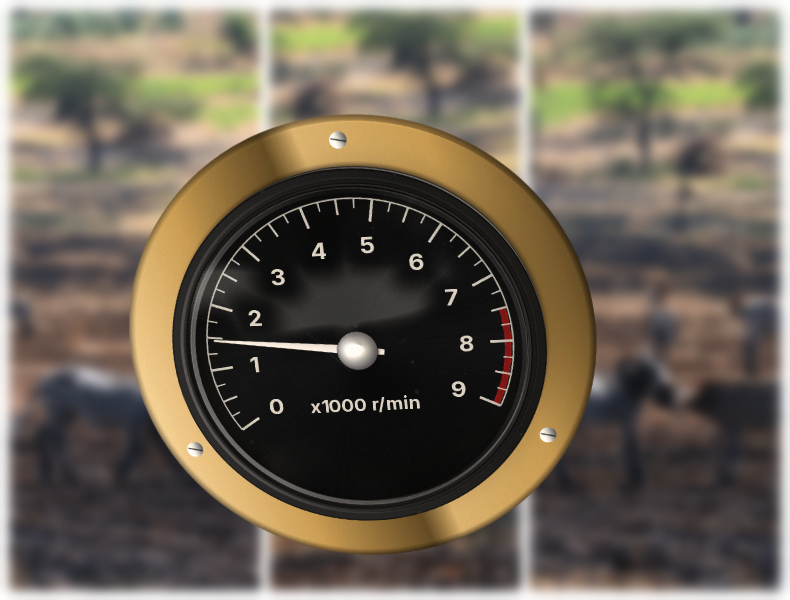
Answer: 1500 rpm
